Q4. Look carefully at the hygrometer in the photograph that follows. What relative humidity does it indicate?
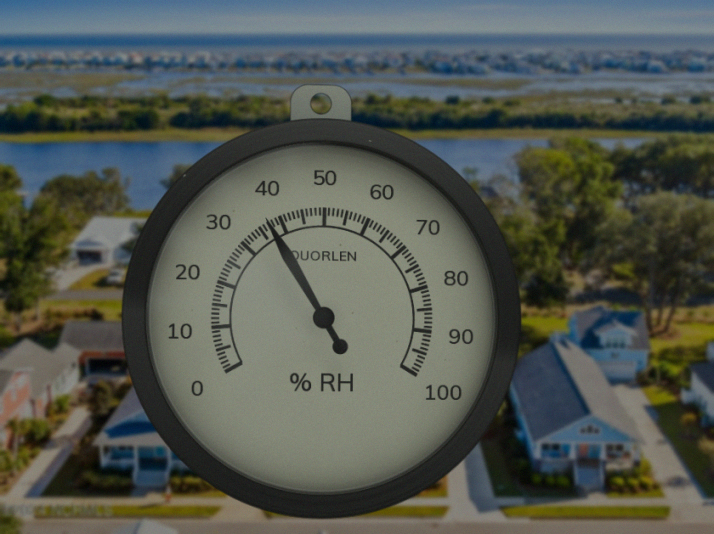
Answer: 37 %
